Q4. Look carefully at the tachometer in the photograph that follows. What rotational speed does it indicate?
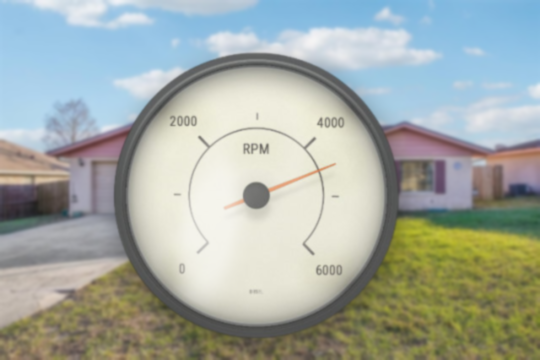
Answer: 4500 rpm
